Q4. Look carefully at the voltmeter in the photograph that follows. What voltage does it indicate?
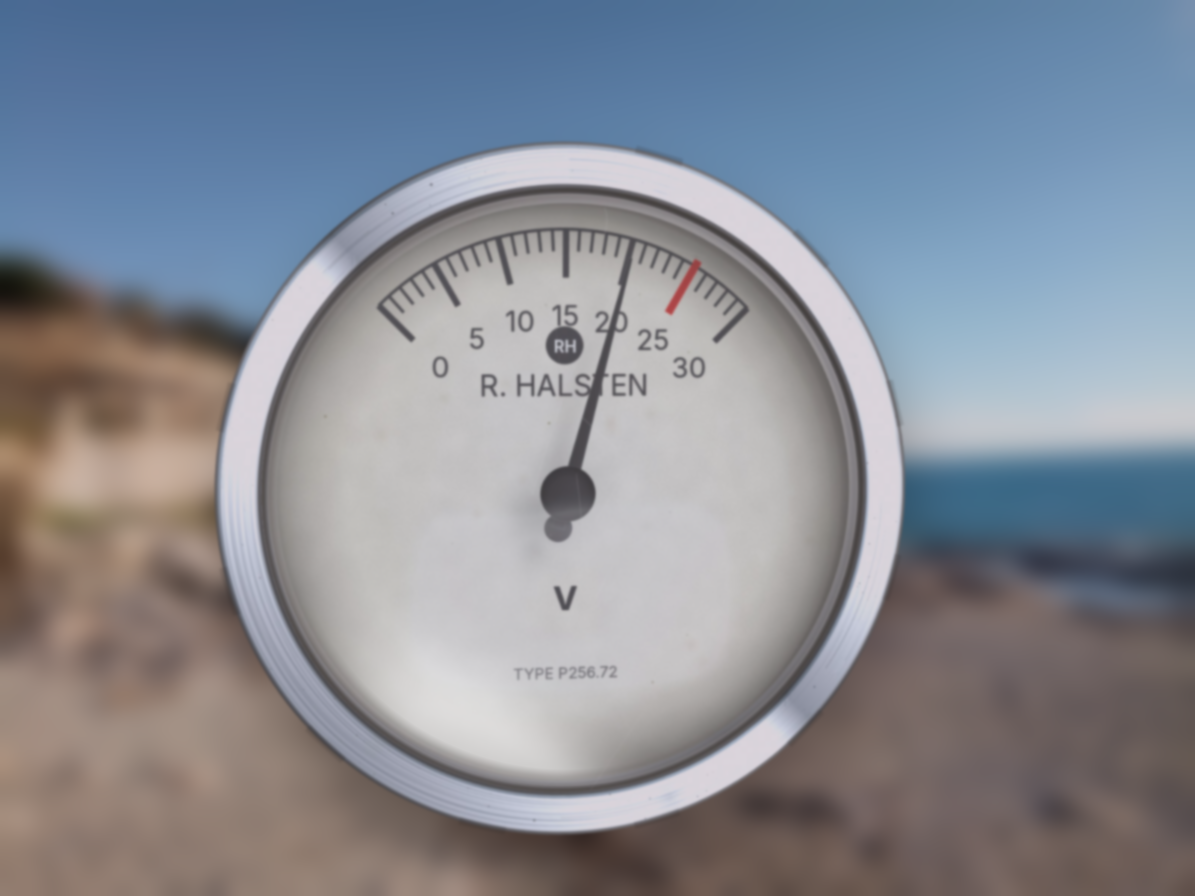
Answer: 20 V
